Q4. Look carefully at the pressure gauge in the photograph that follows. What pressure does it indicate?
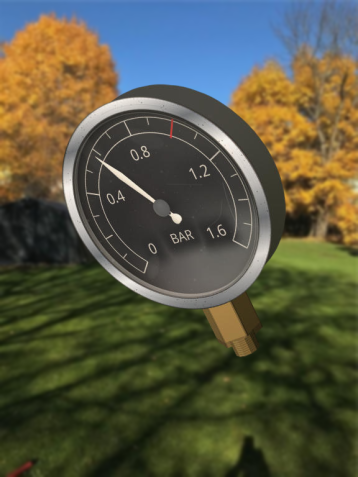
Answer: 0.6 bar
